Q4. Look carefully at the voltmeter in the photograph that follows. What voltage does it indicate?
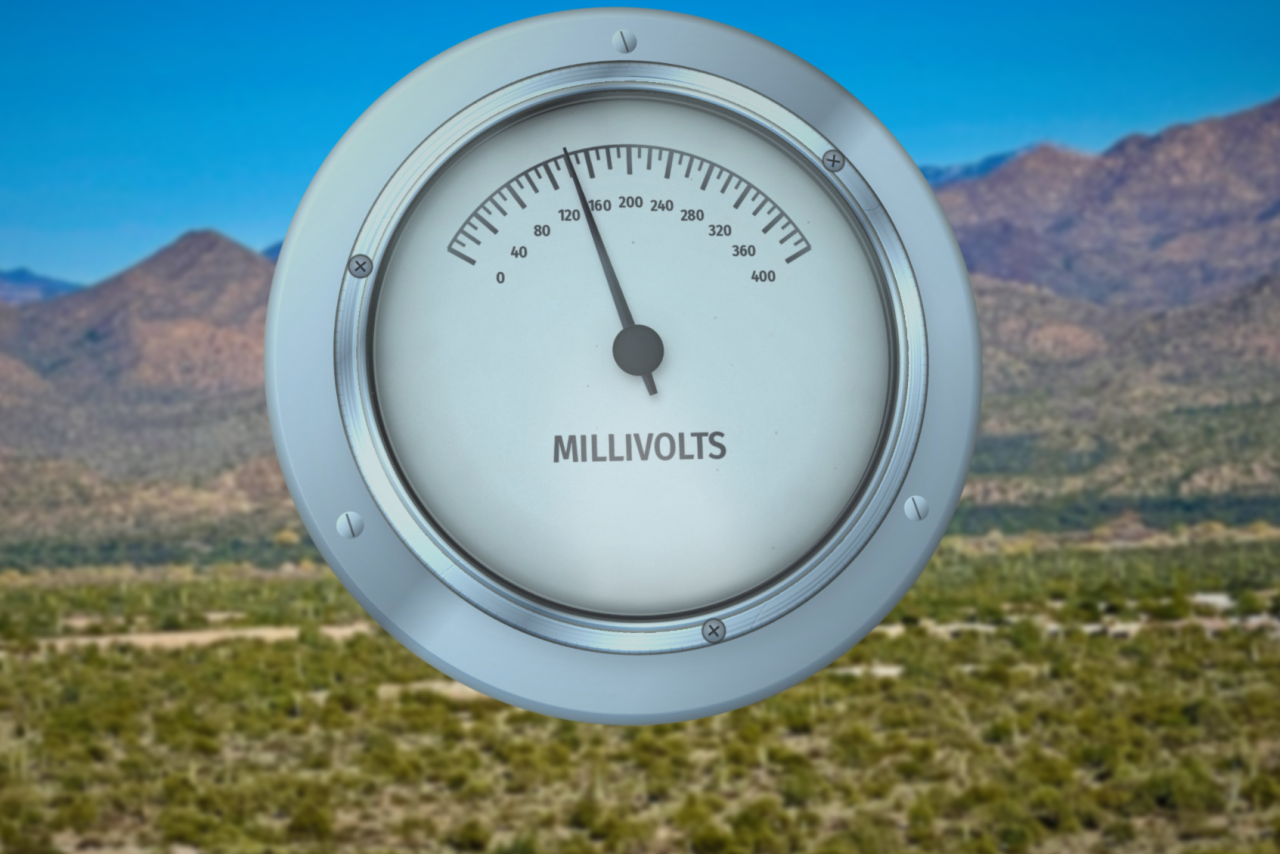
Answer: 140 mV
